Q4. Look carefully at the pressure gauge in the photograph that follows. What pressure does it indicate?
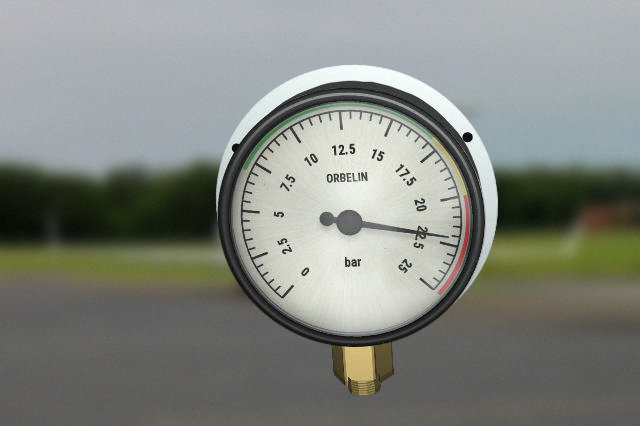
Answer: 22 bar
